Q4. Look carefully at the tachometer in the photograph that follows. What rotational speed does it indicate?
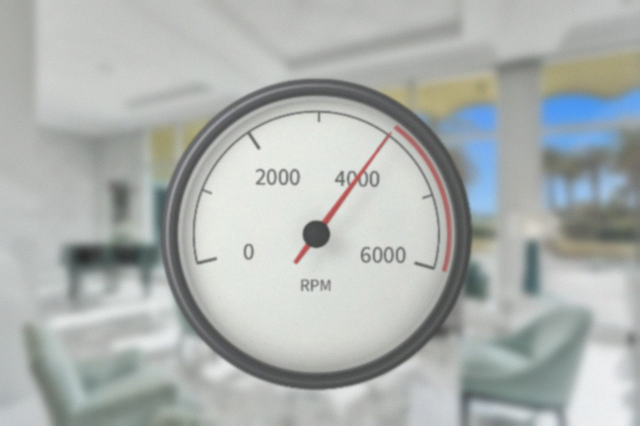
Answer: 4000 rpm
